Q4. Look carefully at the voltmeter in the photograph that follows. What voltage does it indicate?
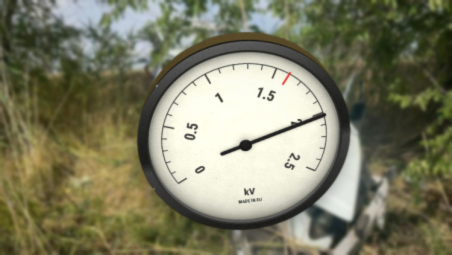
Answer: 2 kV
